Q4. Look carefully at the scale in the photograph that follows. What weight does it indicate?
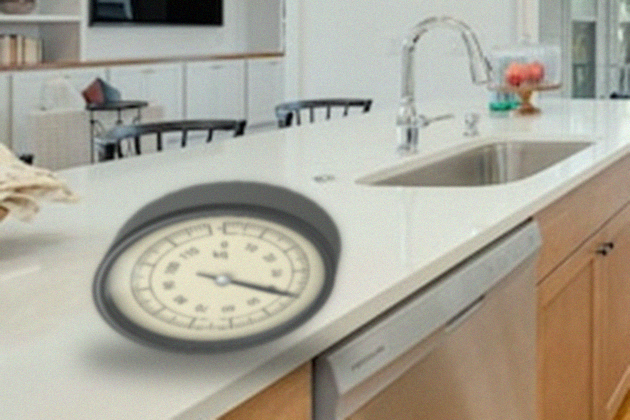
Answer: 40 kg
